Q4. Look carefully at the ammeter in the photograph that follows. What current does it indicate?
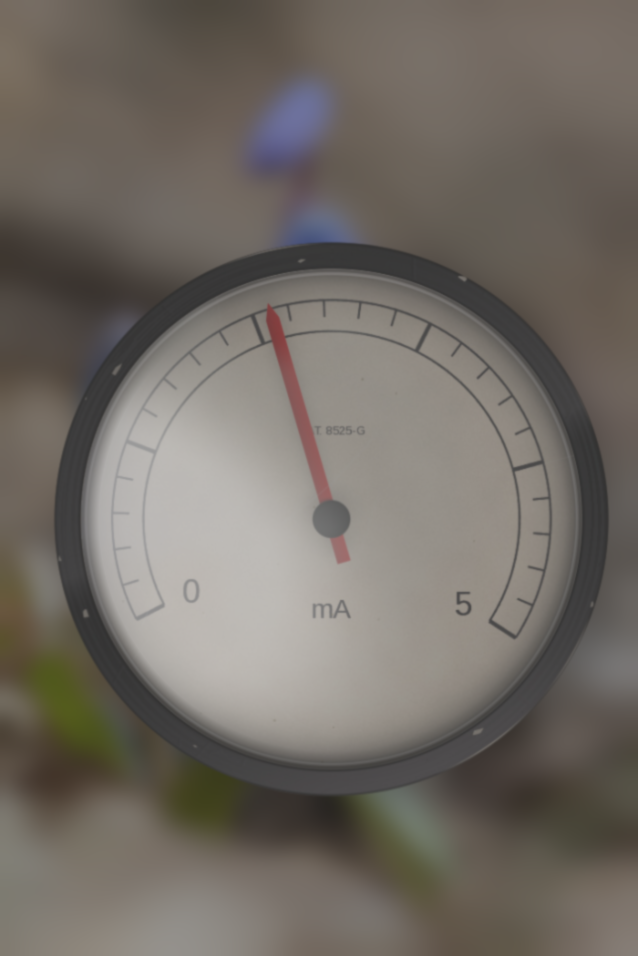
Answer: 2.1 mA
